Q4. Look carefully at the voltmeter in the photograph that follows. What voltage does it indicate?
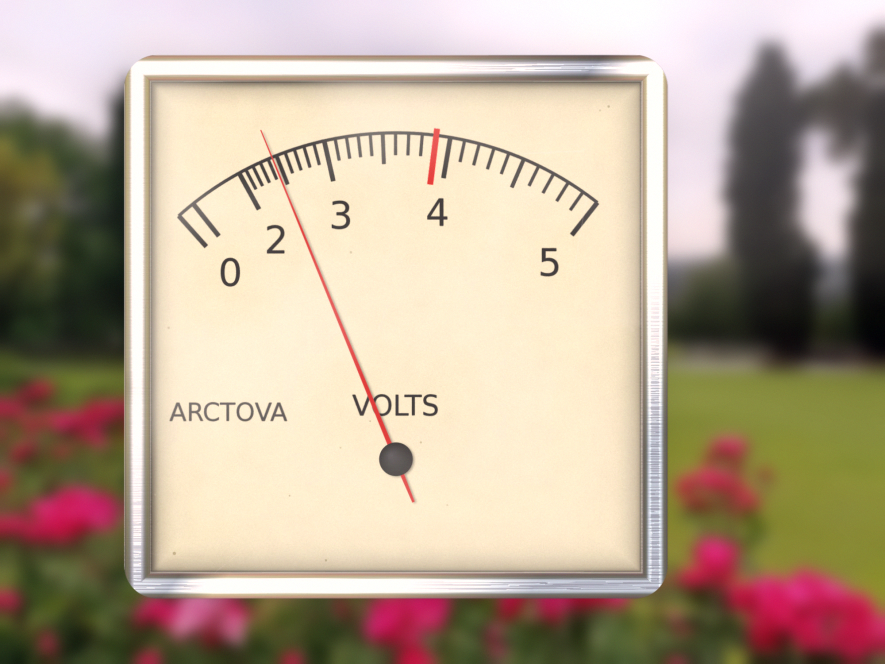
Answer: 2.45 V
